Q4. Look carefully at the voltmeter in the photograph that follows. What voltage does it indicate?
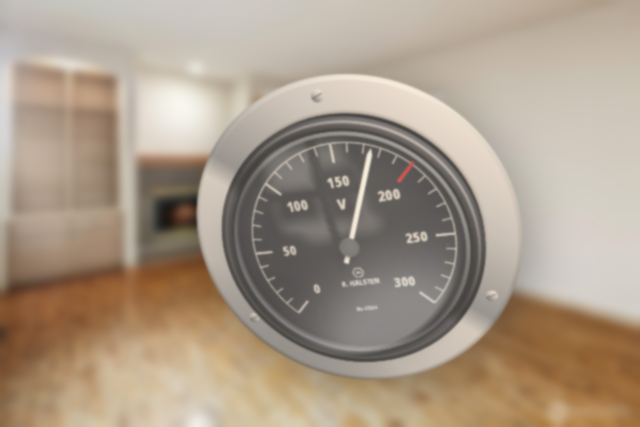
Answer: 175 V
